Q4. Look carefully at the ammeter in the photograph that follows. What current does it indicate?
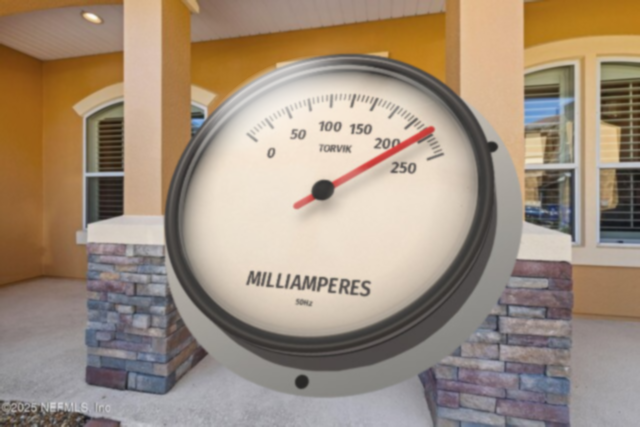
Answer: 225 mA
